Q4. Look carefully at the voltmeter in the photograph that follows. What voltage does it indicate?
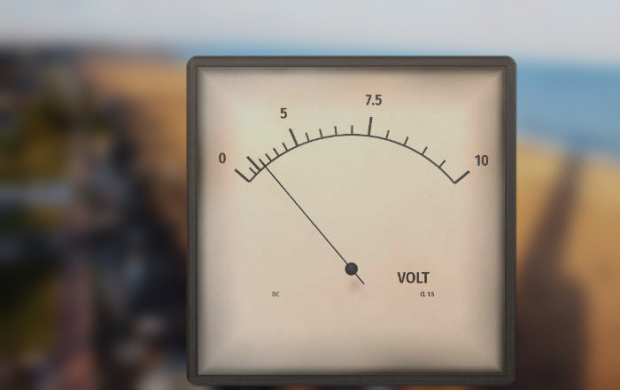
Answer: 3 V
